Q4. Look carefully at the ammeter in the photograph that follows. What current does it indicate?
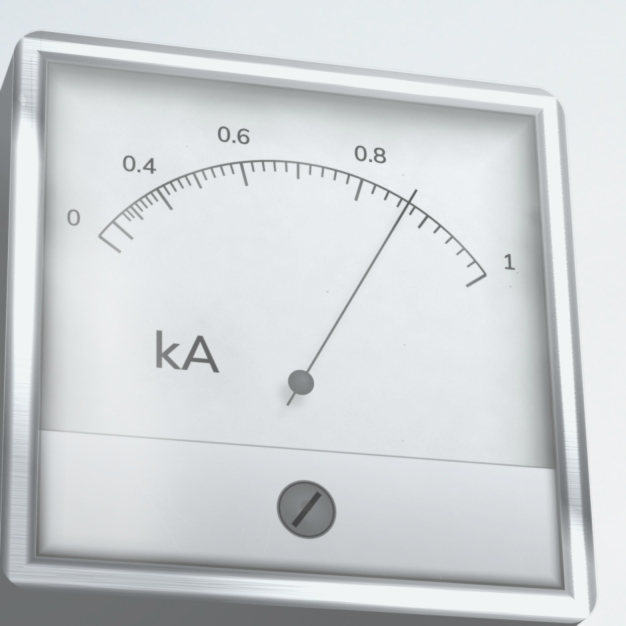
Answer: 0.87 kA
